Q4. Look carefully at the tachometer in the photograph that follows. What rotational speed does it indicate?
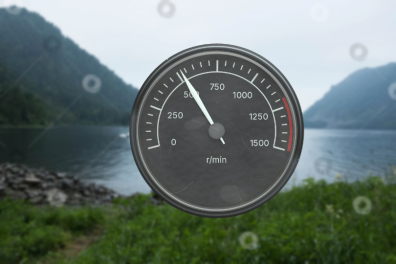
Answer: 525 rpm
